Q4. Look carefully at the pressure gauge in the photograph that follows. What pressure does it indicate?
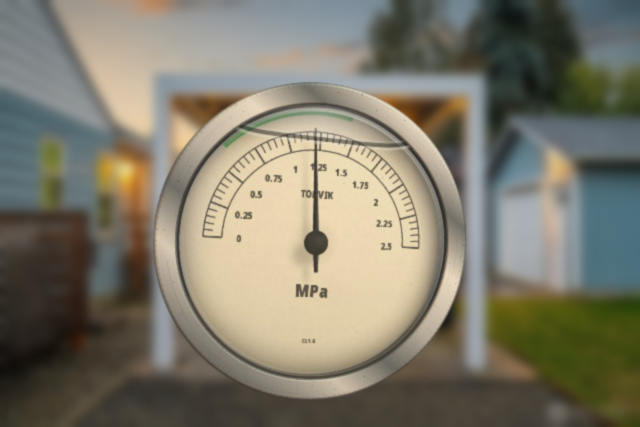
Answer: 1.2 MPa
